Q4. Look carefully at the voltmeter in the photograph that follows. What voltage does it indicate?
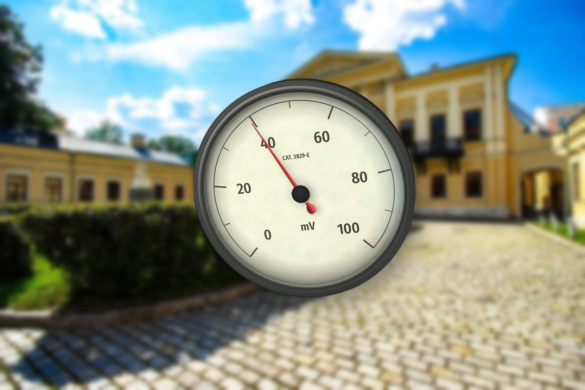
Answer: 40 mV
